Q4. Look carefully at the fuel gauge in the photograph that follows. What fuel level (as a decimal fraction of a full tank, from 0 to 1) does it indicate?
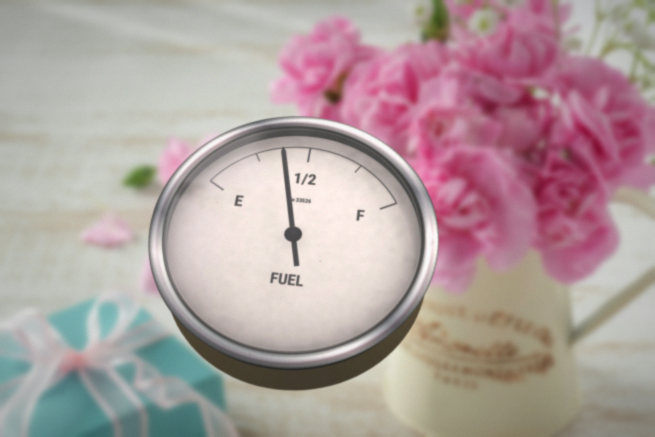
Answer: 0.375
